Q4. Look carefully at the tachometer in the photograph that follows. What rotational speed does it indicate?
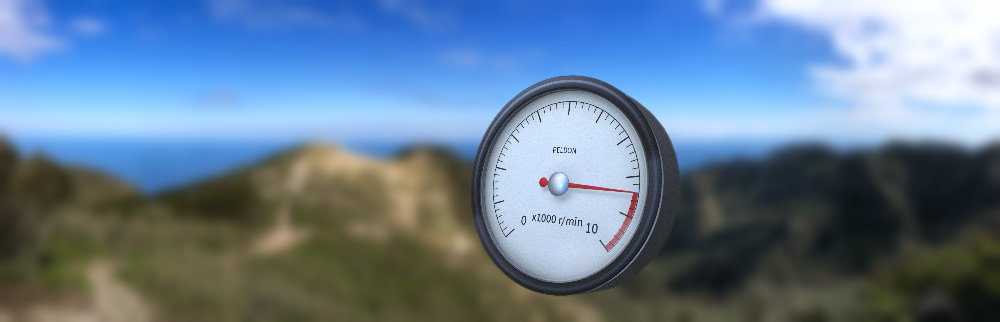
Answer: 8400 rpm
